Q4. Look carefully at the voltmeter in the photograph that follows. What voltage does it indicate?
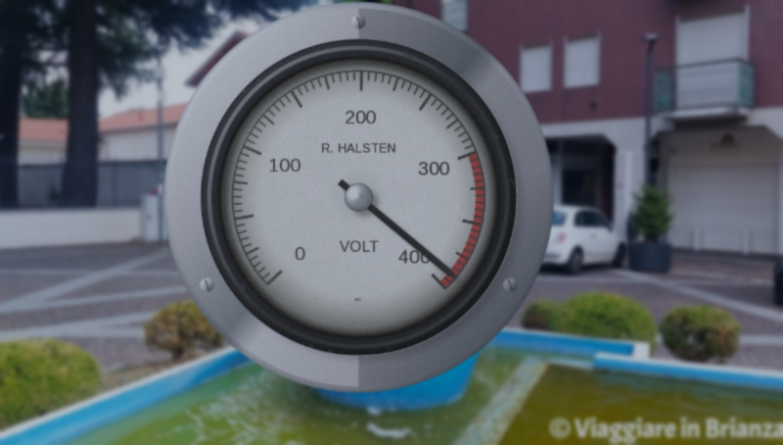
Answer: 390 V
